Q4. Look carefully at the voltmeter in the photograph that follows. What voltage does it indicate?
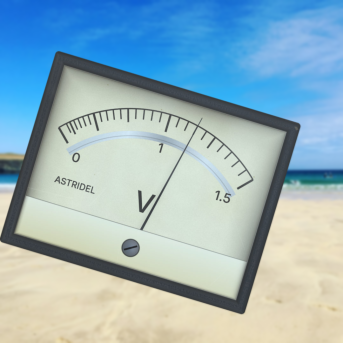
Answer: 1.15 V
